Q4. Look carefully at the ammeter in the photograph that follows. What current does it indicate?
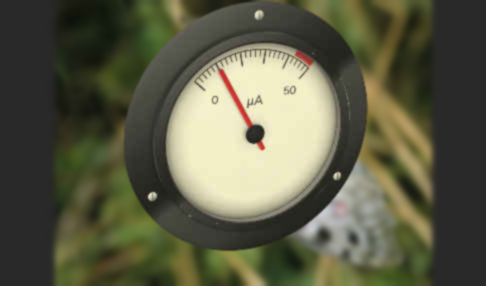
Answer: 10 µA
